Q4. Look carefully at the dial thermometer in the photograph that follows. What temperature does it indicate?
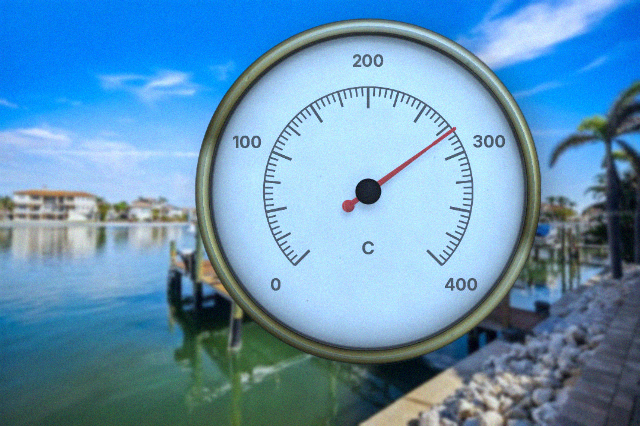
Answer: 280 °C
